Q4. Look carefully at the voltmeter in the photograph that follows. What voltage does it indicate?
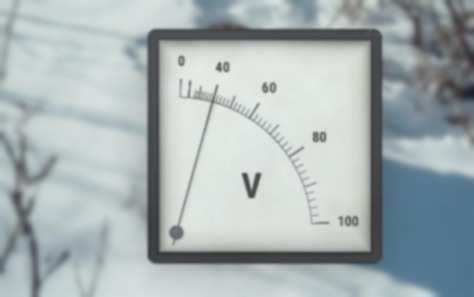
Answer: 40 V
